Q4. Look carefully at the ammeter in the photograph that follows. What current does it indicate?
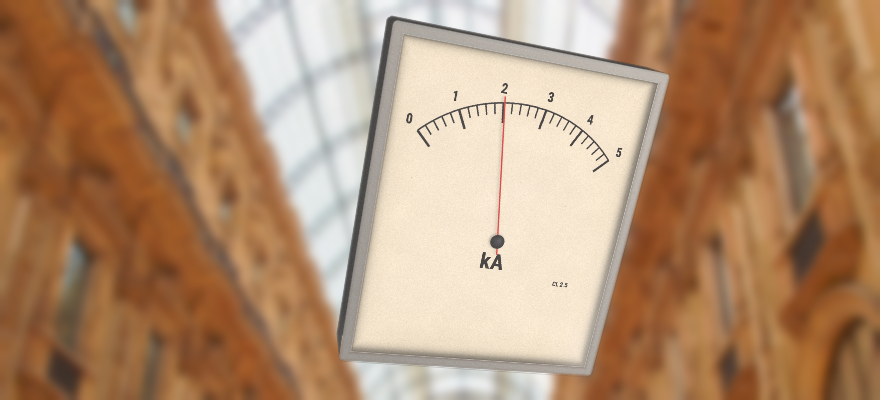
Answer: 2 kA
